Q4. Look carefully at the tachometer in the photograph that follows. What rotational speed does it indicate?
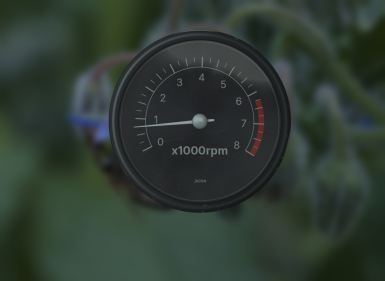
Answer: 750 rpm
